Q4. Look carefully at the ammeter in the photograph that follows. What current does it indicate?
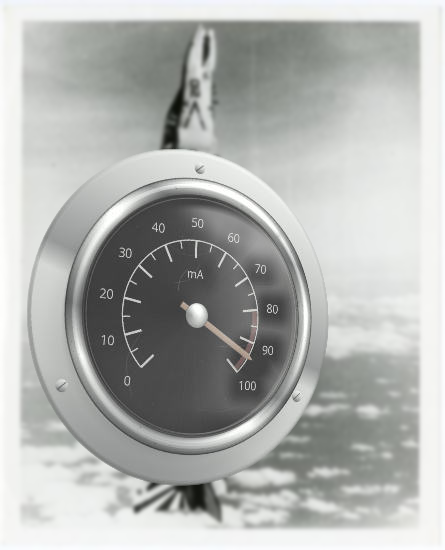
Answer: 95 mA
